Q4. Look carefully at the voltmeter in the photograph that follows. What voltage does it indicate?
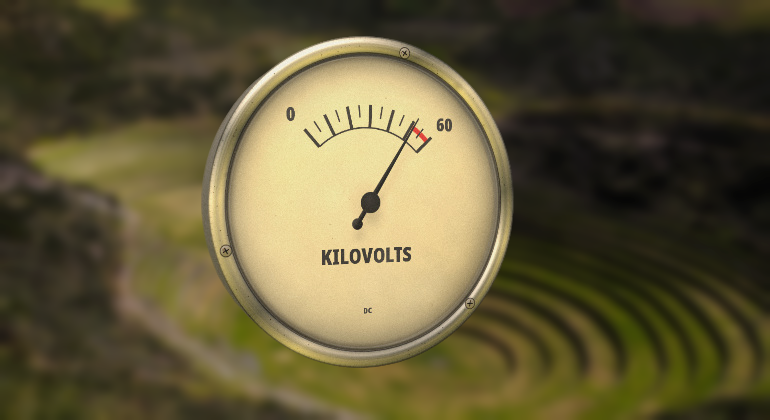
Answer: 50 kV
